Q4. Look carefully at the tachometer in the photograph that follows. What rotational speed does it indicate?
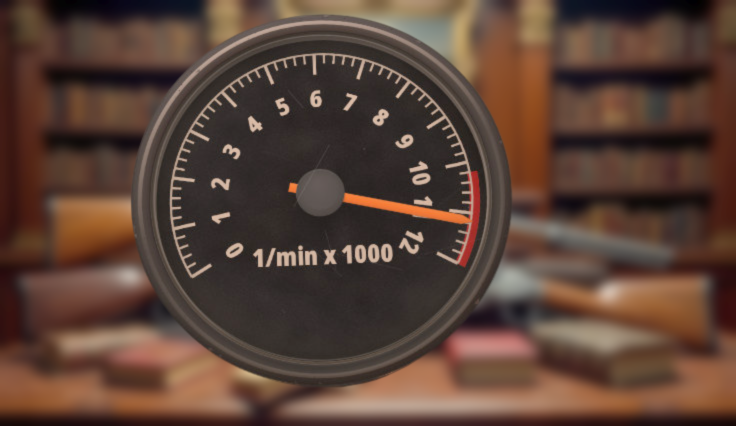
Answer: 11200 rpm
